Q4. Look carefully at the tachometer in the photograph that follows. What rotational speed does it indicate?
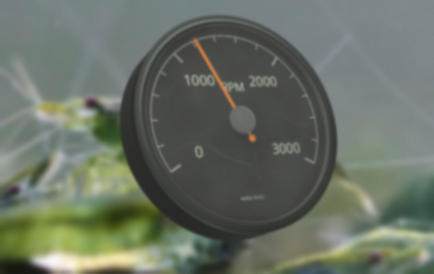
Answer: 1200 rpm
